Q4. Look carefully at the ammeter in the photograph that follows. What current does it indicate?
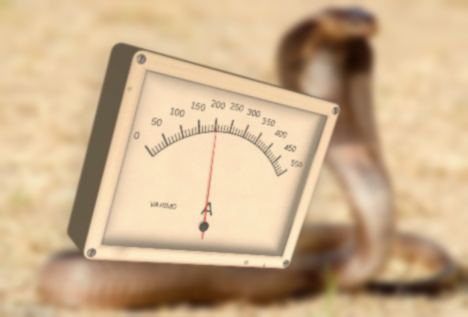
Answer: 200 A
